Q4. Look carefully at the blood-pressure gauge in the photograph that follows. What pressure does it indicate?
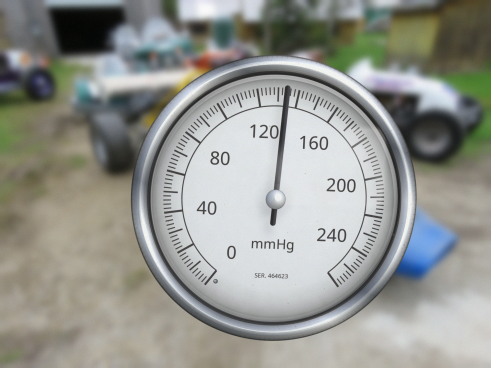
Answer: 134 mmHg
